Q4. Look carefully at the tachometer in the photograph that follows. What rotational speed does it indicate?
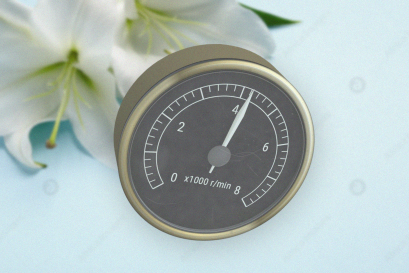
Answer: 4200 rpm
